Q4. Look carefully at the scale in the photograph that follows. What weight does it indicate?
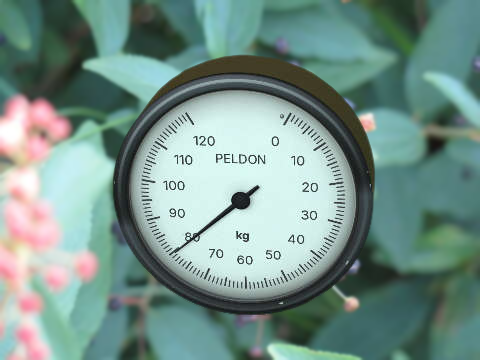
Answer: 80 kg
